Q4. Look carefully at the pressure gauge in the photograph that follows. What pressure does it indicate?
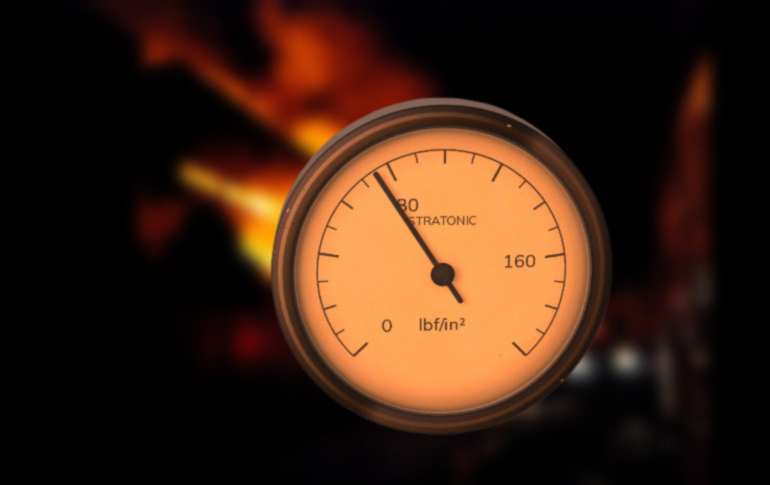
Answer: 75 psi
